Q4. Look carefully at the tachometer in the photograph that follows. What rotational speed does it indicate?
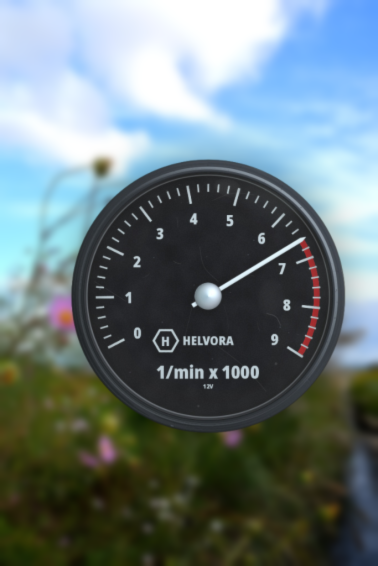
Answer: 6600 rpm
